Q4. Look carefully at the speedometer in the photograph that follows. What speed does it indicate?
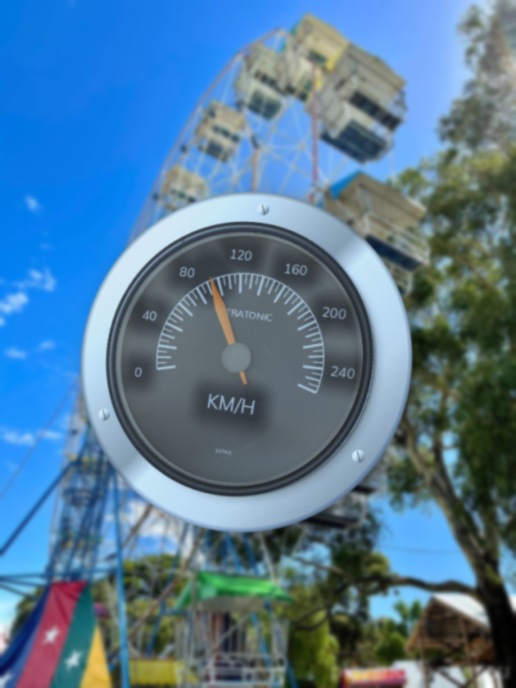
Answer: 95 km/h
